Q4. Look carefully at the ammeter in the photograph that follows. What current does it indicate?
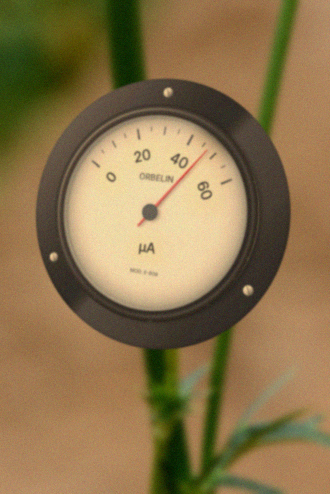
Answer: 47.5 µA
